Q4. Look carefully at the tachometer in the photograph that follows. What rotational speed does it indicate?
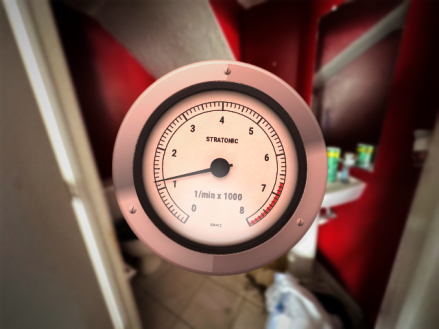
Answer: 1200 rpm
